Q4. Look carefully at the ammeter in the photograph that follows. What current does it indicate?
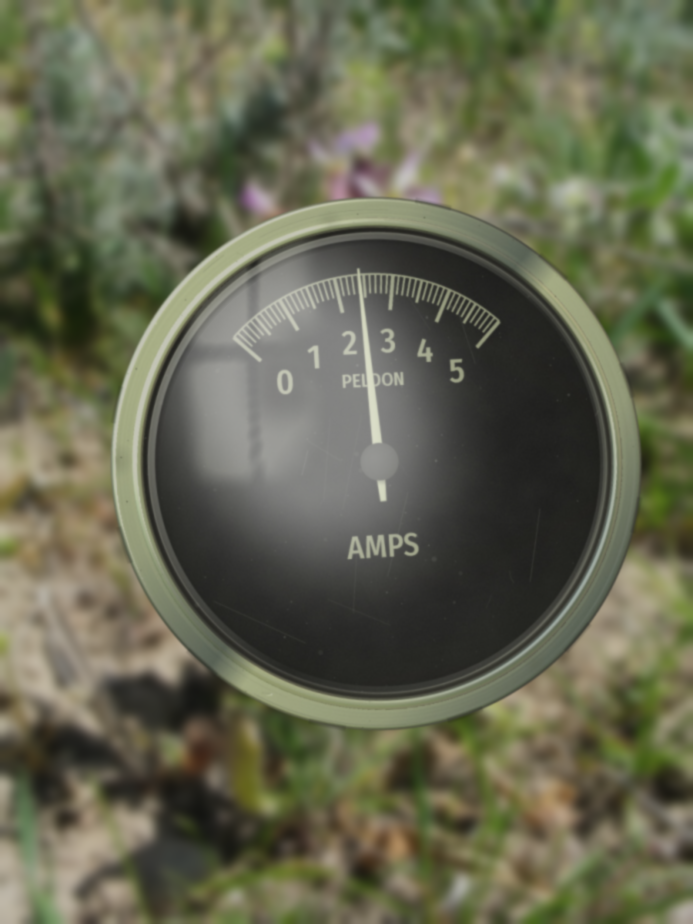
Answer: 2.4 A
